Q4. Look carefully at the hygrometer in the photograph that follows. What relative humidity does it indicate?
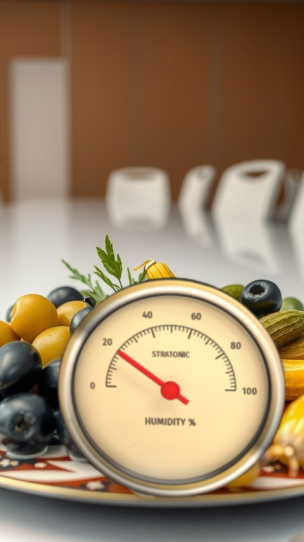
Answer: 20 %
